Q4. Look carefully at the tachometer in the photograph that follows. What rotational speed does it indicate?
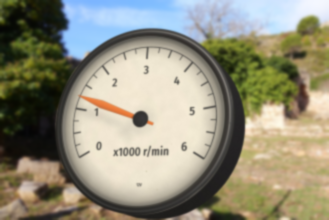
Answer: 1250 rpm
